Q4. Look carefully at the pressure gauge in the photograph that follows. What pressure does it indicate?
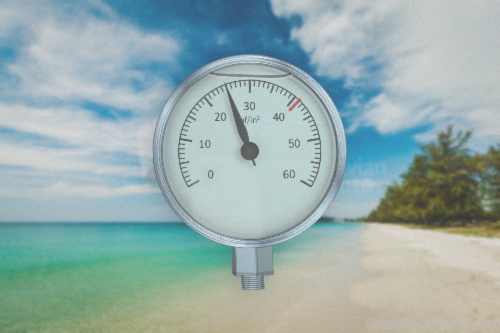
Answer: 25 psi
